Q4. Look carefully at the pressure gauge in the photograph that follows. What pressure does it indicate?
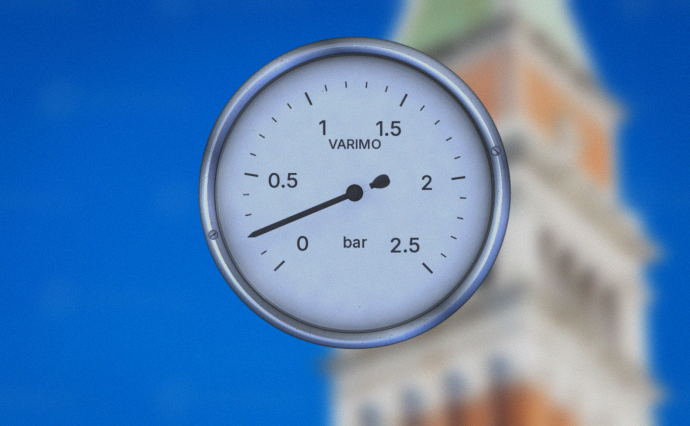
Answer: 0.2 bar
